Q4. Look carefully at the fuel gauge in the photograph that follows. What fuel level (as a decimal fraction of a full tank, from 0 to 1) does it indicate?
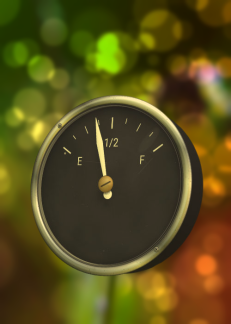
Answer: 0.375
